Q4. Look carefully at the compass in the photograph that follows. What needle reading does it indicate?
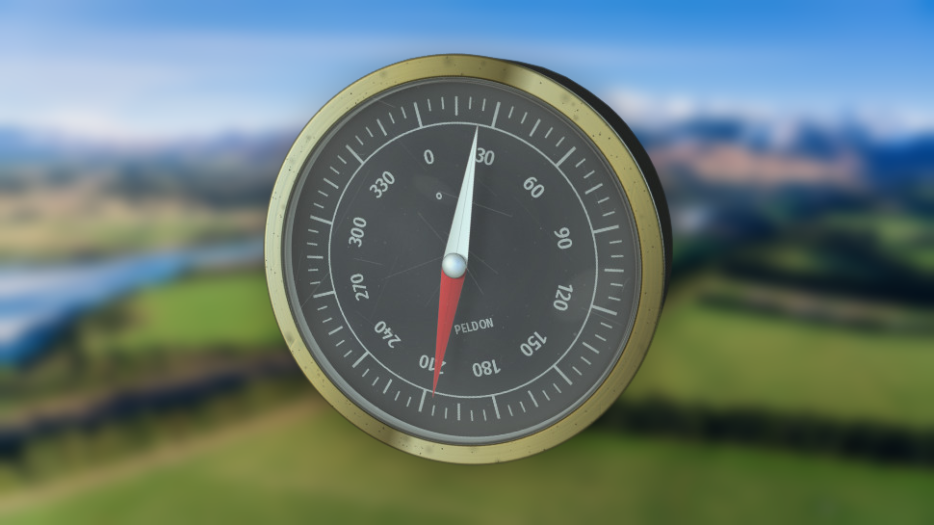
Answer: 205 °
